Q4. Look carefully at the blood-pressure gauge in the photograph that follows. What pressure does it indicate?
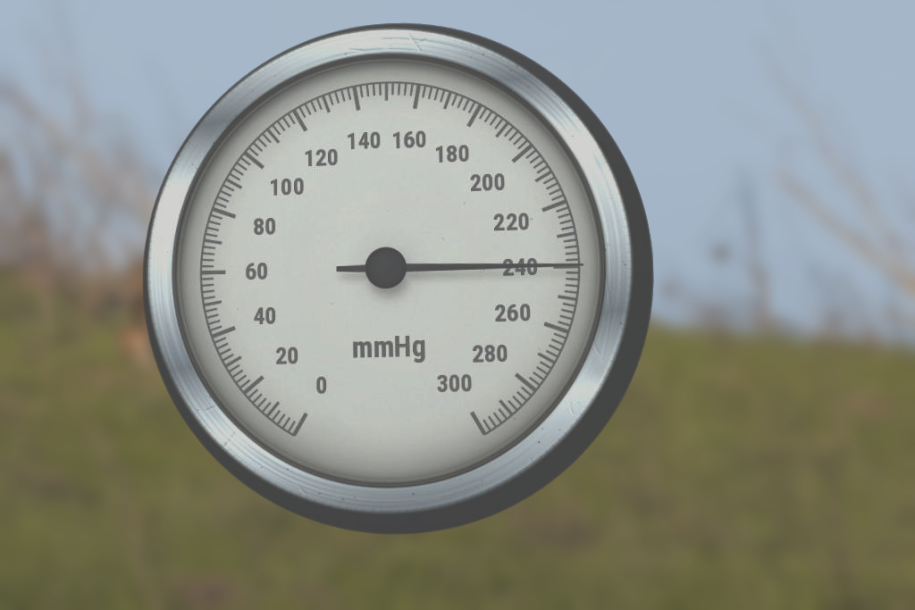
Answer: 240 mmHg
